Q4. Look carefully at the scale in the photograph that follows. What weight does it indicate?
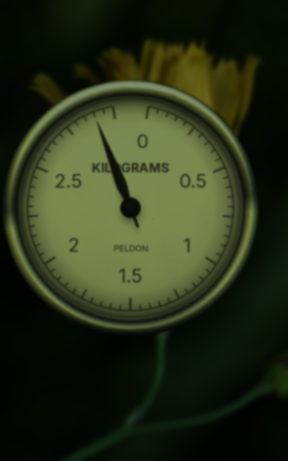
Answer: 2.9 kg
